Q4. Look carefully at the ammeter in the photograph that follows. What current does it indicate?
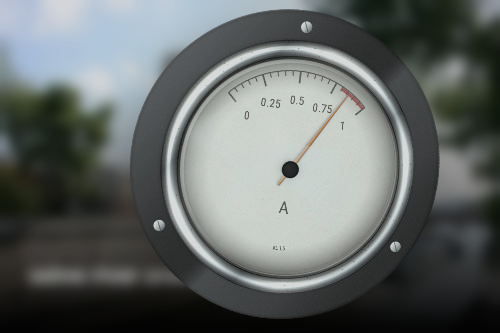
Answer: 0.85 A
